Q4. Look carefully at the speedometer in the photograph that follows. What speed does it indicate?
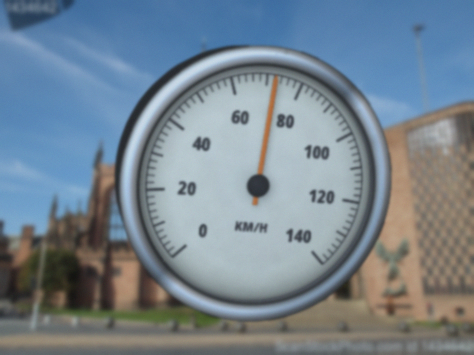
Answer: 72 km/h
